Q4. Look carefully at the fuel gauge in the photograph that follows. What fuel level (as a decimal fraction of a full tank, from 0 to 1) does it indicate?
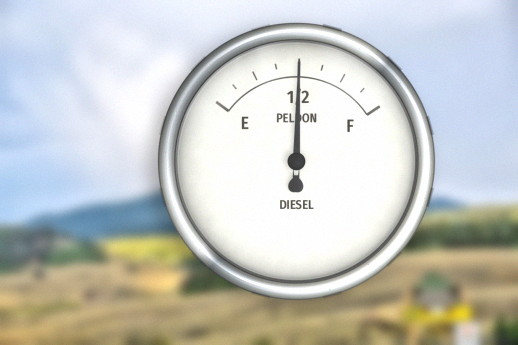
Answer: 0.5
